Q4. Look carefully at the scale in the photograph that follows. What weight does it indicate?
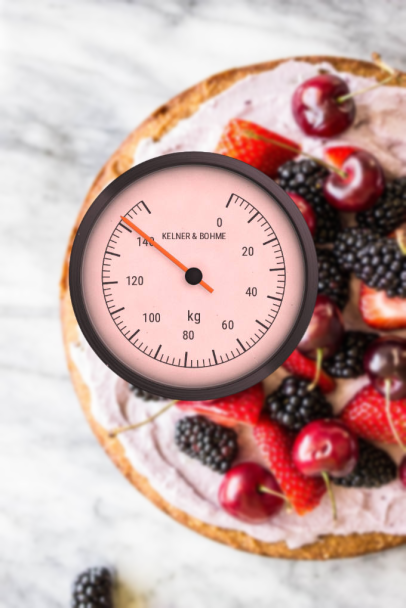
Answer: 142 kg
